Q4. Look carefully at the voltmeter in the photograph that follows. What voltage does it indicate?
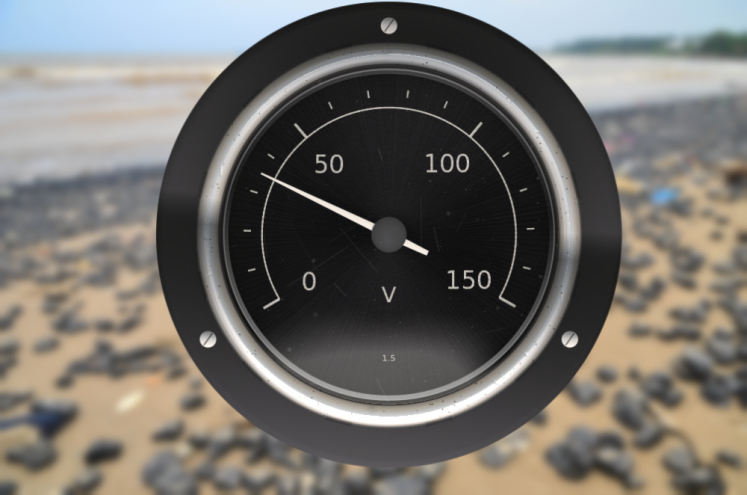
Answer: 35 V
